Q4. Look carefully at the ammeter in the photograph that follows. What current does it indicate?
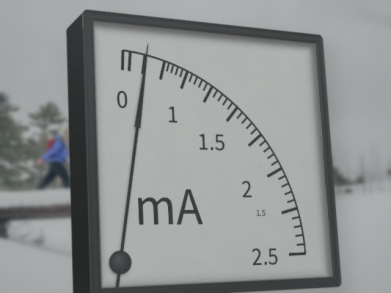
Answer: 0.5 mA
